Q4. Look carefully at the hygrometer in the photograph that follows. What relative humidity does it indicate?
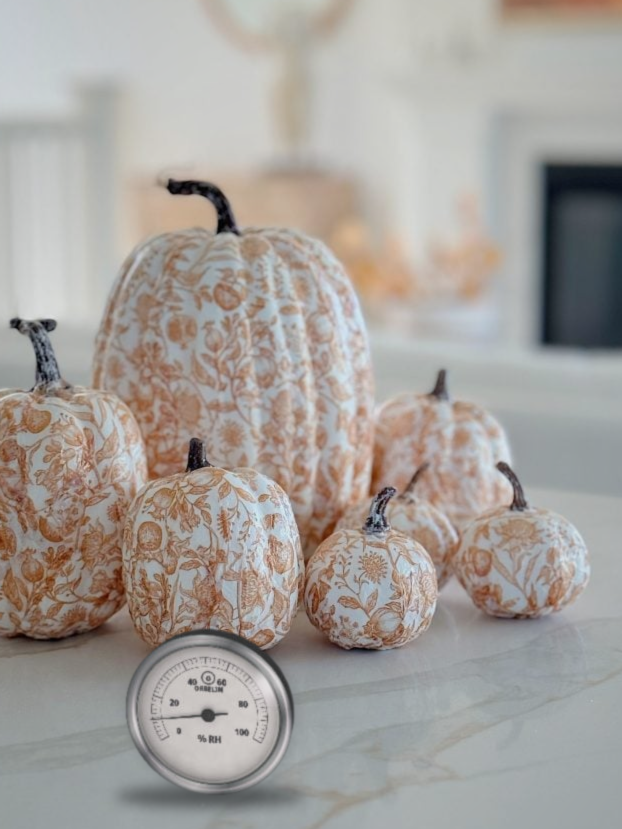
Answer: 10 %
